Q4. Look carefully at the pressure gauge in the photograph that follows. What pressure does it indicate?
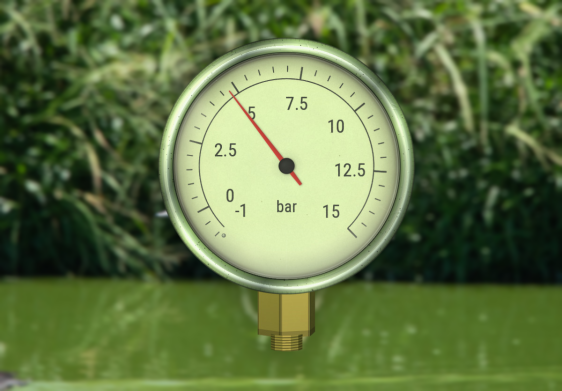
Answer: 4.75 bar
